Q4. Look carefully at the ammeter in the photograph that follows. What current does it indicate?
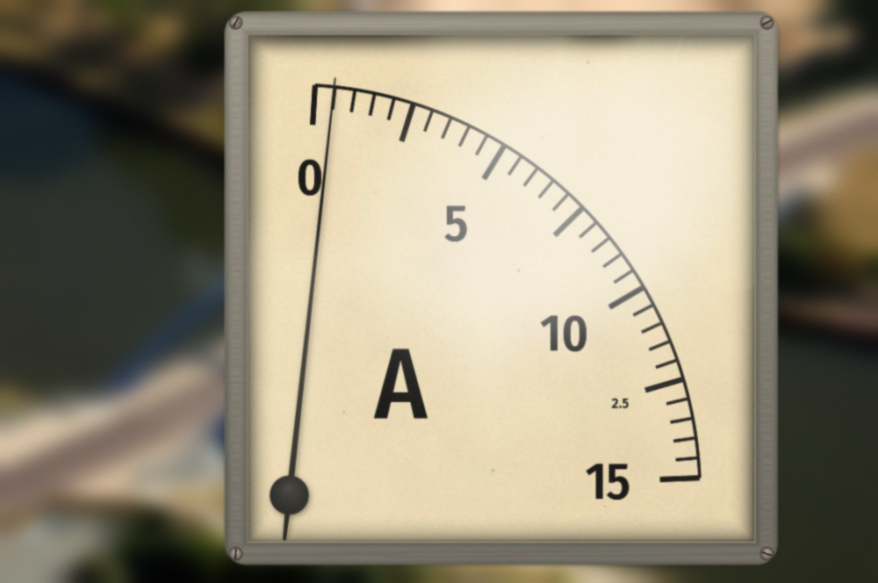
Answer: 0.5 A
